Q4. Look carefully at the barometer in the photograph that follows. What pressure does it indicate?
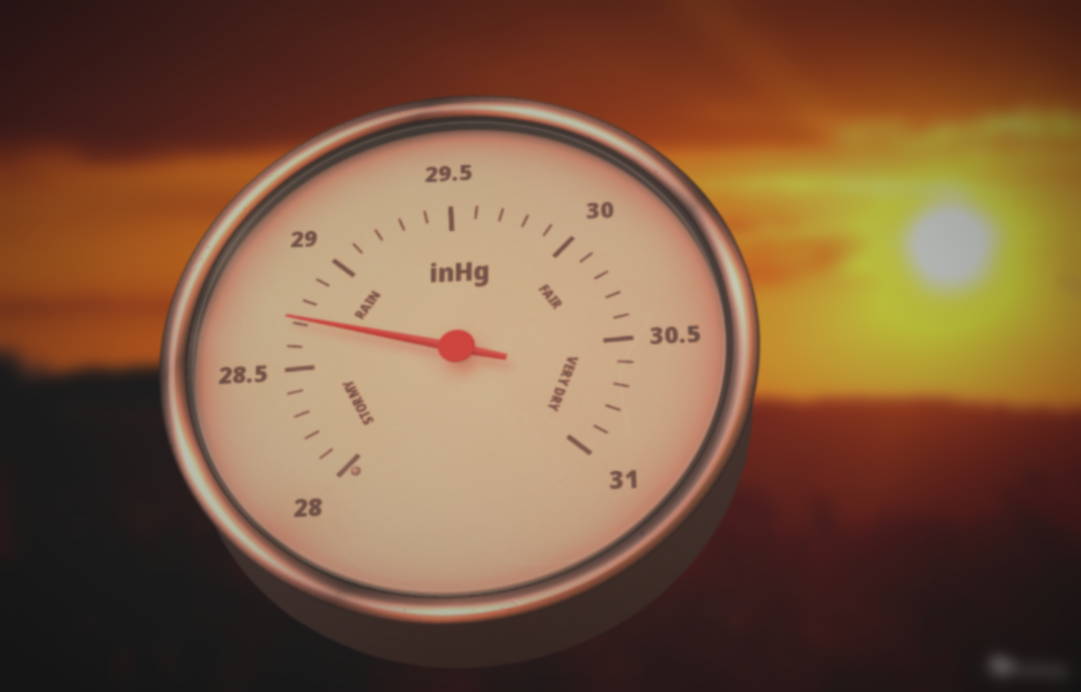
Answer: 28.7 inHg
